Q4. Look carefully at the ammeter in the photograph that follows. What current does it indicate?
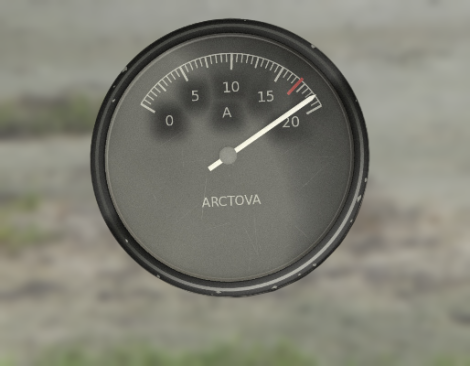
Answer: 19 A
